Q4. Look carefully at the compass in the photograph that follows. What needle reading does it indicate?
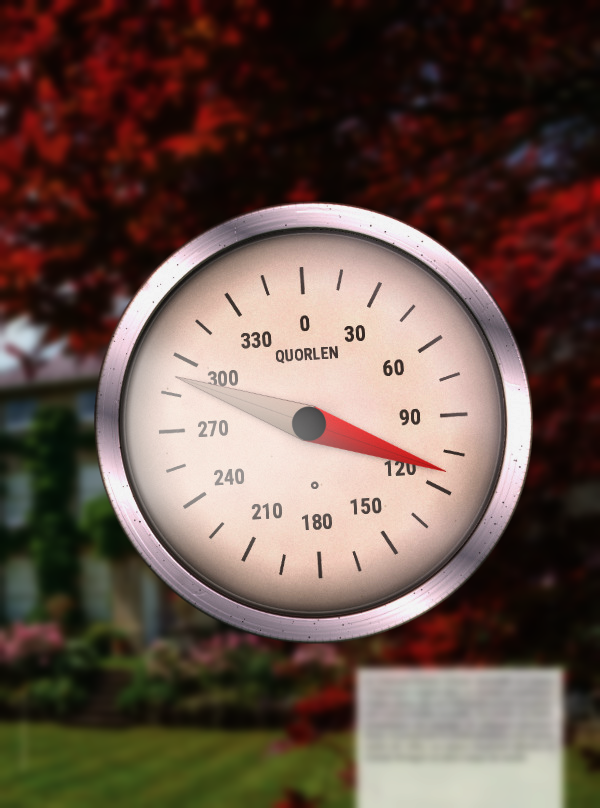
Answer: 112.5 °
